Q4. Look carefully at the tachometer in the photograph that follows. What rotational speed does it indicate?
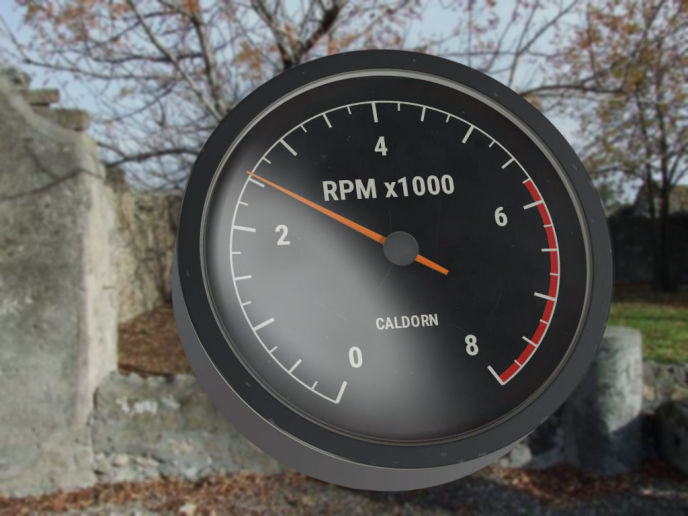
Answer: 2500 rpm
